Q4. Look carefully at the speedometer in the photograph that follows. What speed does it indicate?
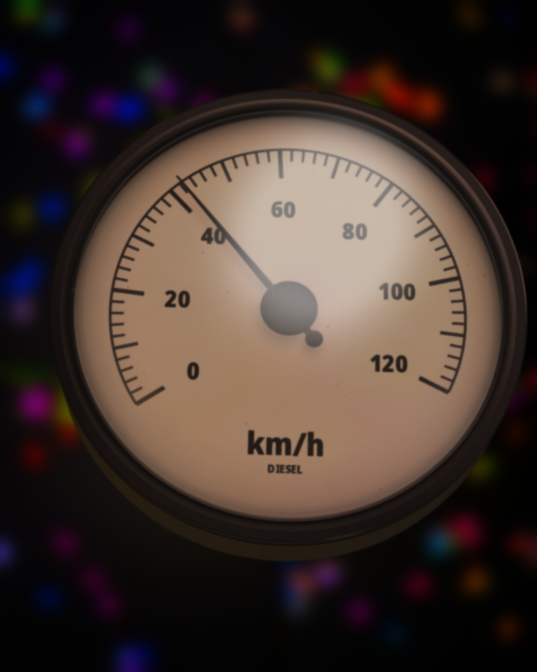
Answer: 42 km/h
